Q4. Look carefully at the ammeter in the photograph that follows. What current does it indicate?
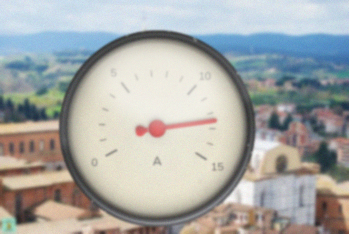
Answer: 12.5 A
